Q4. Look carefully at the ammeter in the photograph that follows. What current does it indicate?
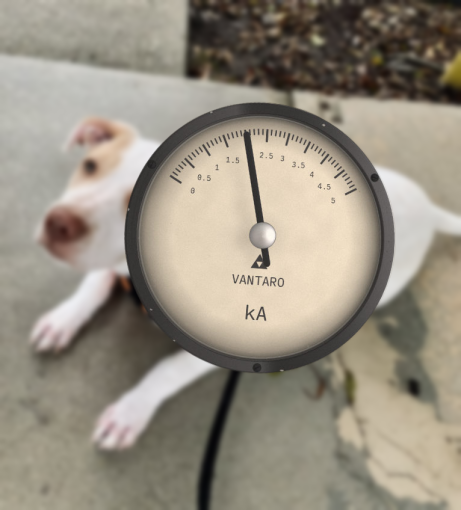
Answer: 2 kA
